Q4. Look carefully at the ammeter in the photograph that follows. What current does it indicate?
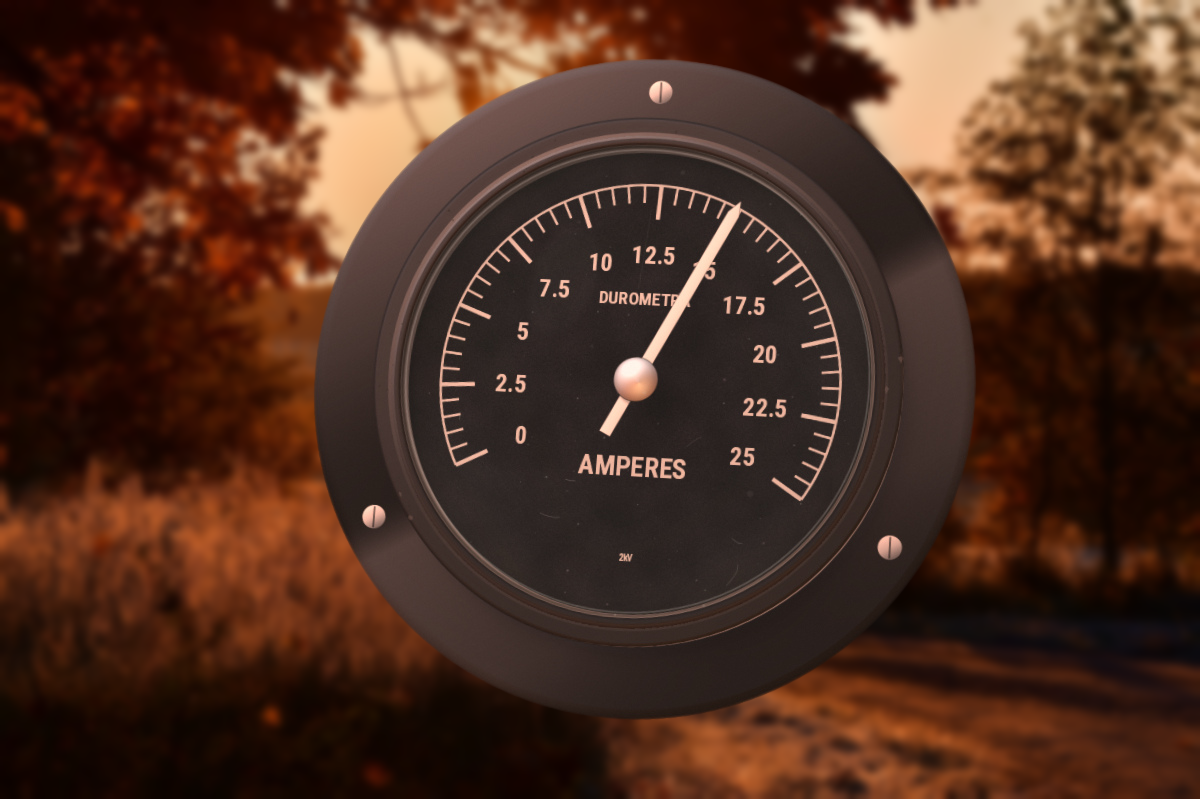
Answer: 15 A
